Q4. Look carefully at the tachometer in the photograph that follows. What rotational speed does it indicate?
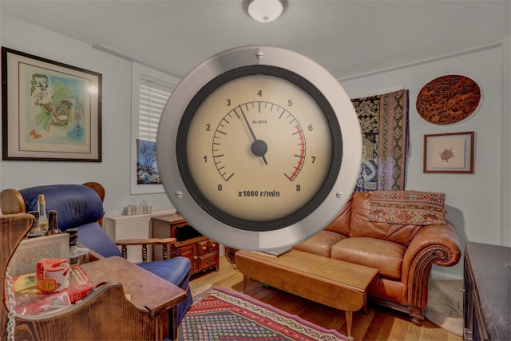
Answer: 3250 rpm
